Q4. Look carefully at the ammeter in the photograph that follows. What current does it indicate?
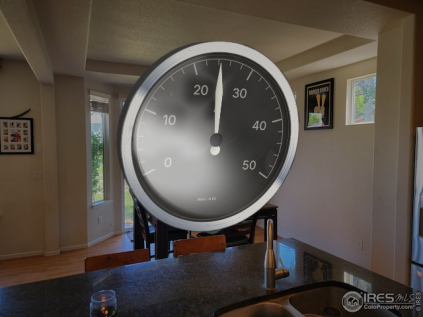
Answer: 24 A
